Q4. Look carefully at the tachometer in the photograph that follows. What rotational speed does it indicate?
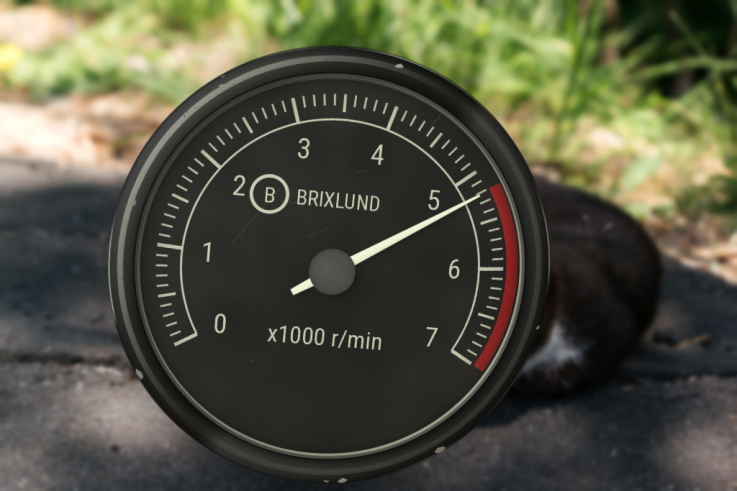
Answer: 5200 rpm
